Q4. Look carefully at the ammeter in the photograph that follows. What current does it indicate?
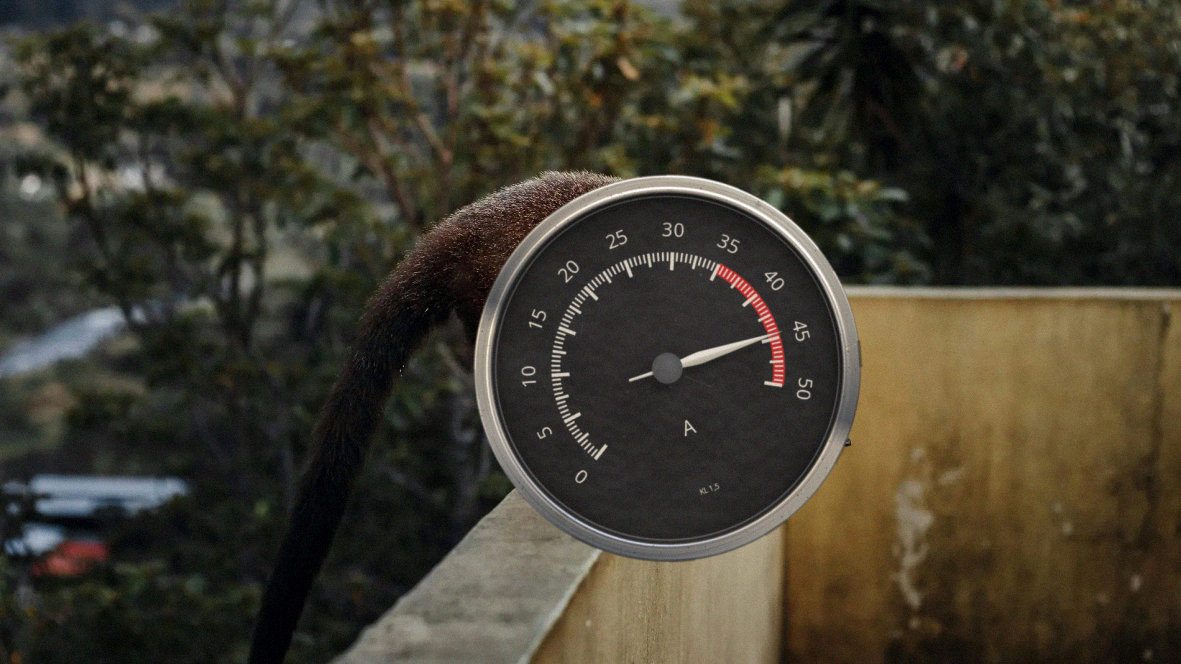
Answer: 44.5 A
